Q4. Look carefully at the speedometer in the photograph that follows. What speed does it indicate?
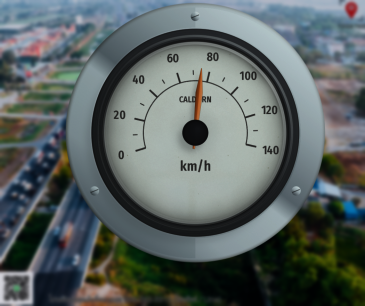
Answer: 75 km/h
